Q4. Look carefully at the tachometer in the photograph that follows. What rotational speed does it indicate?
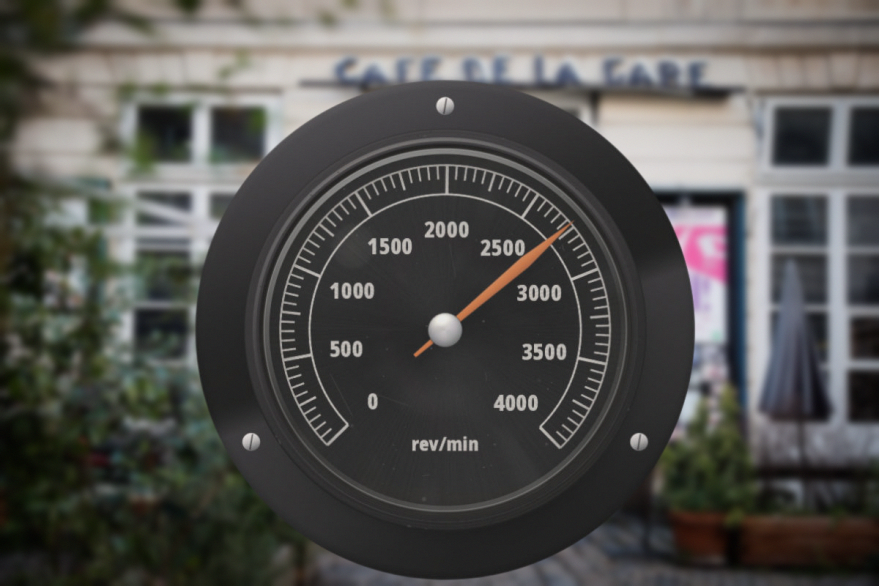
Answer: 2725 rpm
